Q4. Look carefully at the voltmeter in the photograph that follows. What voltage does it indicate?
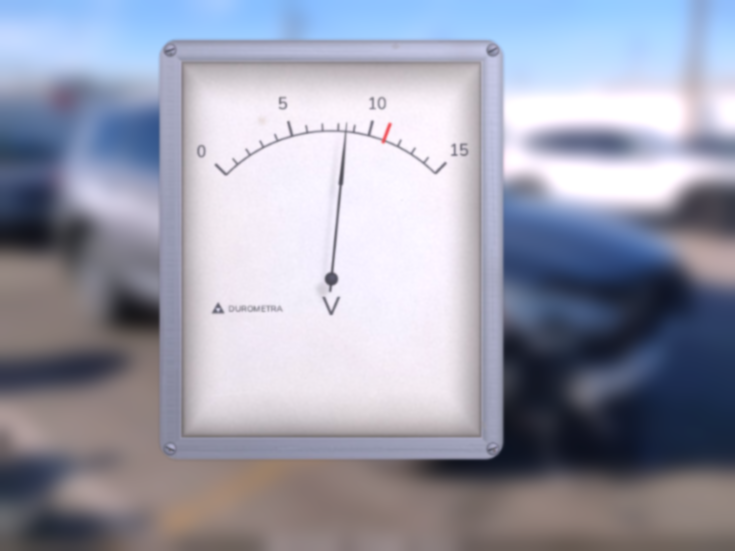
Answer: 8.5 V
